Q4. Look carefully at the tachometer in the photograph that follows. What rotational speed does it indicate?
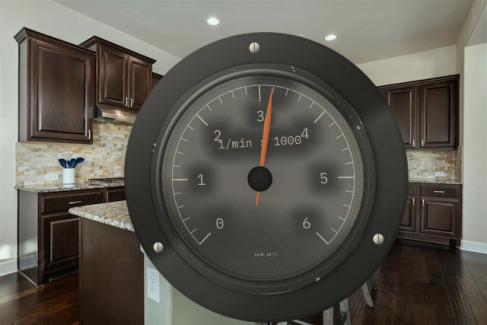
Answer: 3200 rpm
